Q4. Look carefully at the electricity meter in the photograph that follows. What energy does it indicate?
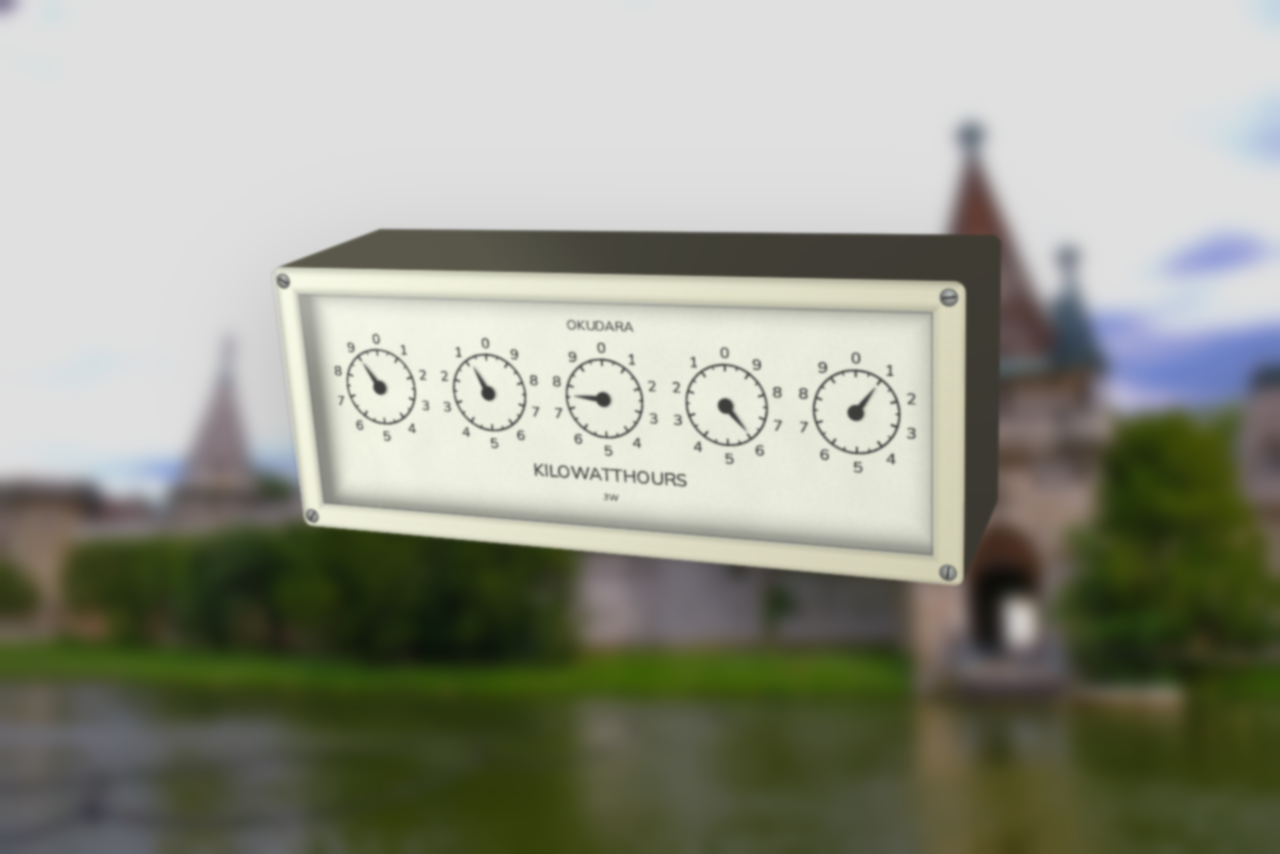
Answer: 90761 kWh
